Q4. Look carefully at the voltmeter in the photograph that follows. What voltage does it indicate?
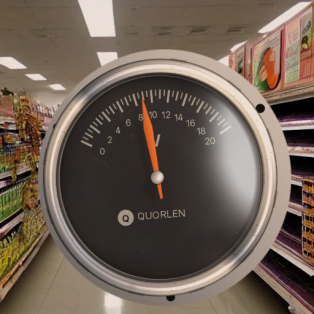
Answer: 9 V
